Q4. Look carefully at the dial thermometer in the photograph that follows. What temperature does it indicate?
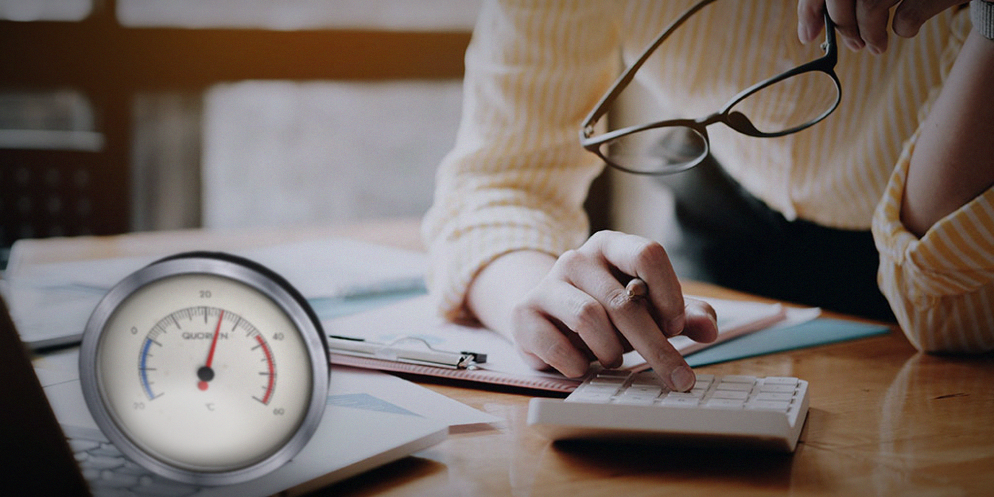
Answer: 25 °C
